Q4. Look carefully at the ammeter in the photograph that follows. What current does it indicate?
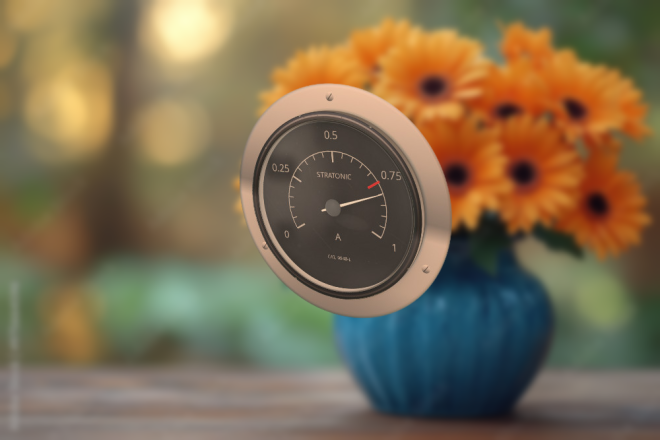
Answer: 0.8 A
